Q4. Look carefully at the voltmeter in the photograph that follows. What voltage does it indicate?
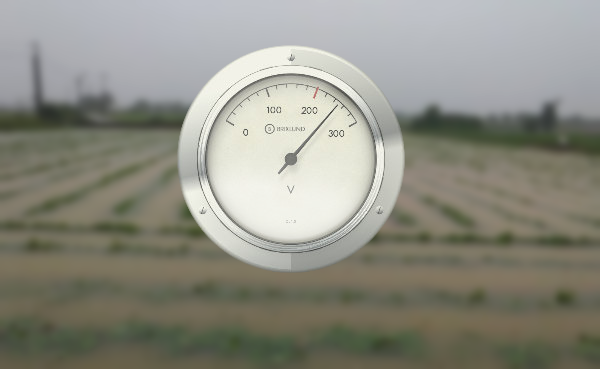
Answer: 250 V
